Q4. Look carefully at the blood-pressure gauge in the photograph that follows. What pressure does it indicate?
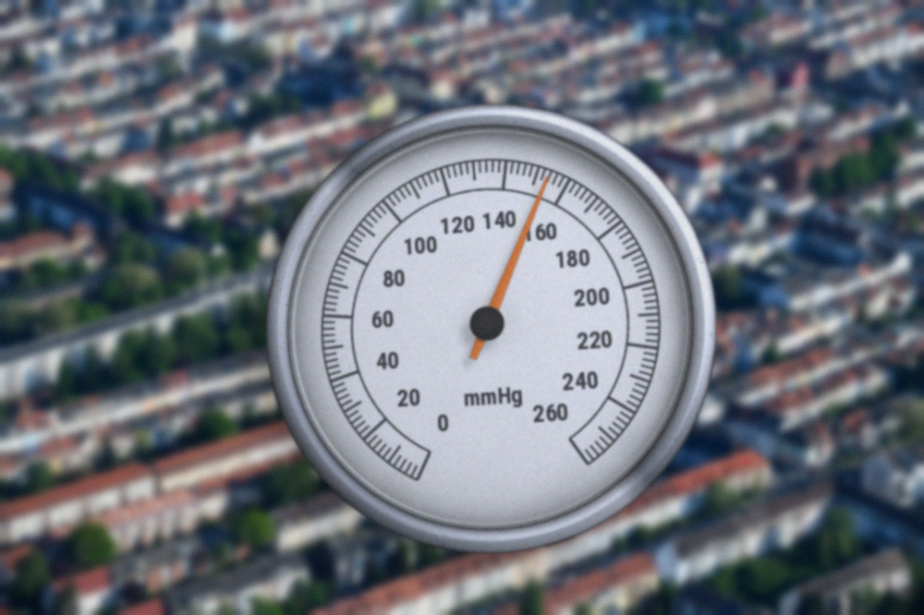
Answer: 154 mmHg
